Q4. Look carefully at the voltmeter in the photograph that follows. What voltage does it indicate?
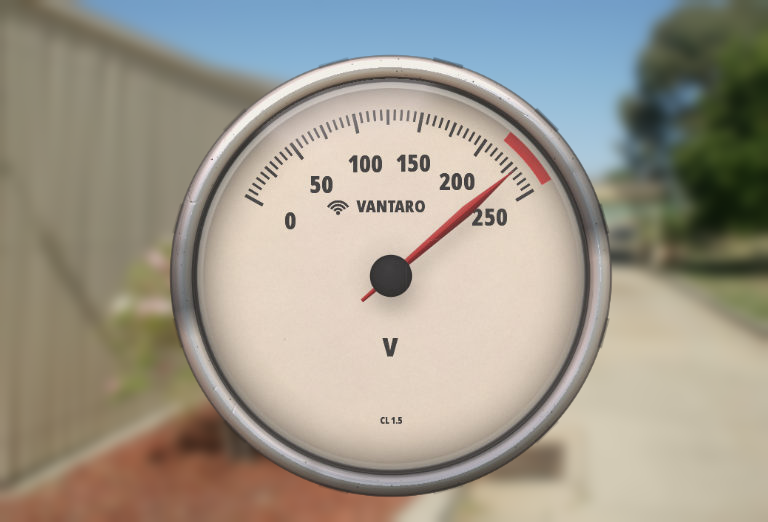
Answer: 230 V
